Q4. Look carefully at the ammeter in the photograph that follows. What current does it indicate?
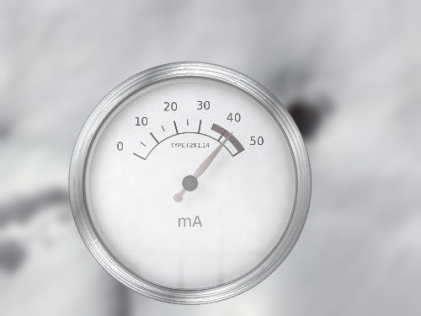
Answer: 42.5 mA
